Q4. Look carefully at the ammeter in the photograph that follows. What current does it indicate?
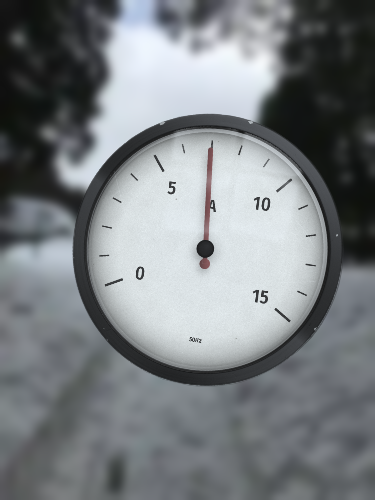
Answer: 7 A
